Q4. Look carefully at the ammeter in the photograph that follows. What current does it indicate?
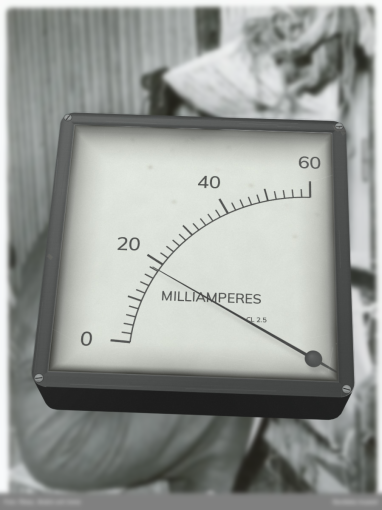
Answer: 18 mA
